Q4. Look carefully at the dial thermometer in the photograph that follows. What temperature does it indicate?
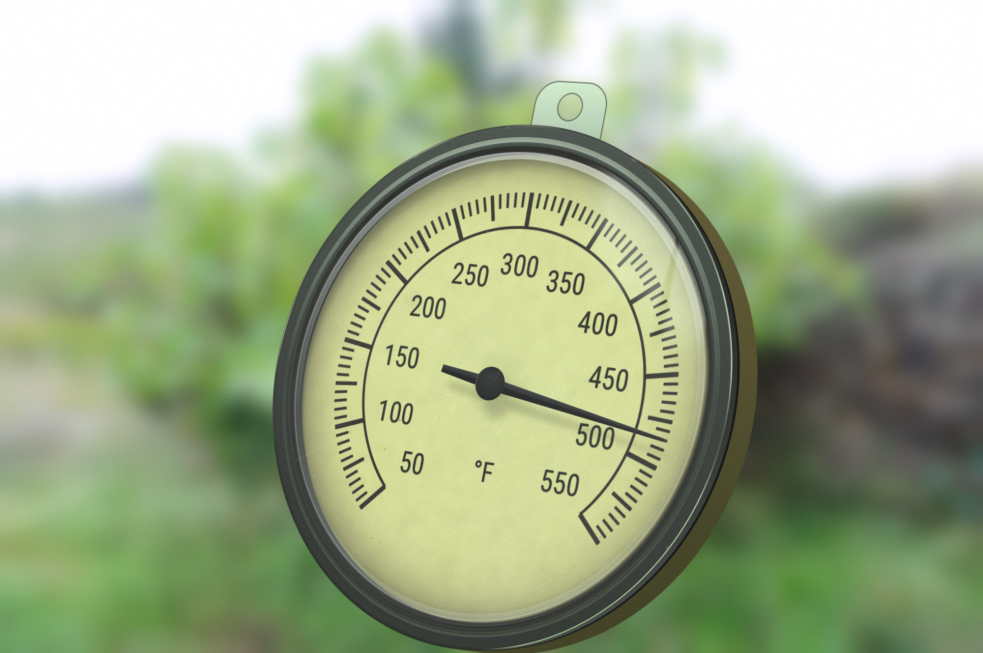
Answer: 485 °F
